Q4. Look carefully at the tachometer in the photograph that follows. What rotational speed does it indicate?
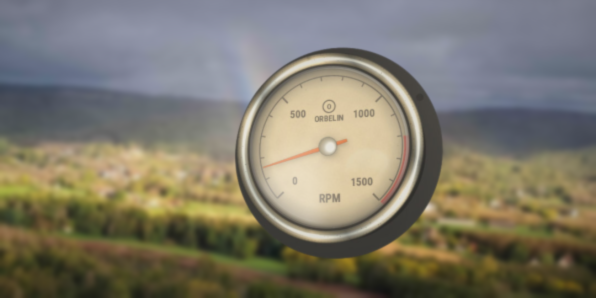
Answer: 150 rpm
